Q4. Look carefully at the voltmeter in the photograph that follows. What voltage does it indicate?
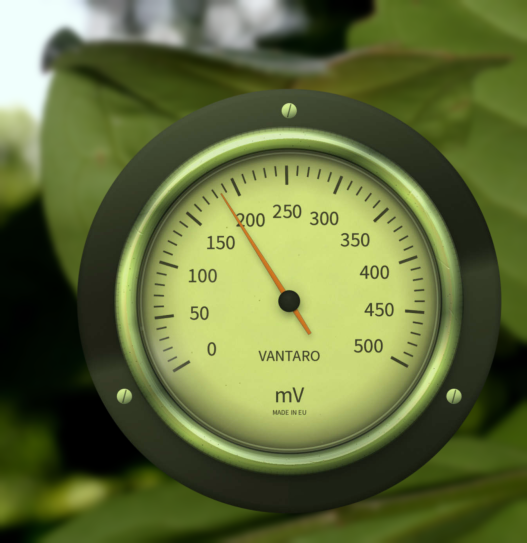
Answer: 185 mV
